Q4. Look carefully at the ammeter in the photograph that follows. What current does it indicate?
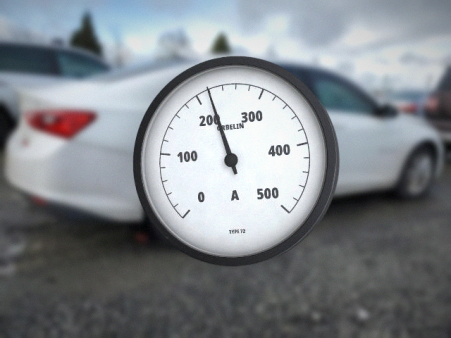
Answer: 220 A
